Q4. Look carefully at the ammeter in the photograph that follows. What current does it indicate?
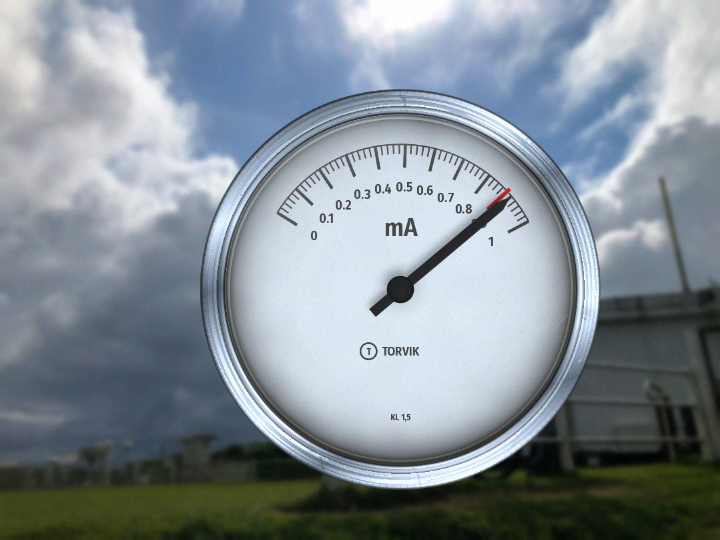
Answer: 0.9 mA
